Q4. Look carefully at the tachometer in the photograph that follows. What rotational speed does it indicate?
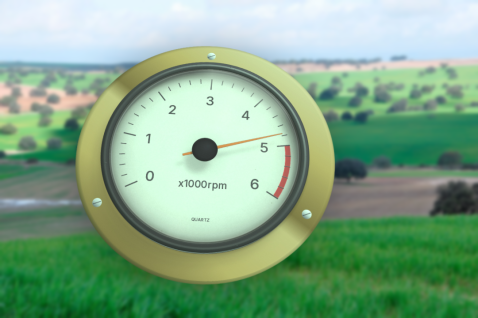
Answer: 4800 rpm
